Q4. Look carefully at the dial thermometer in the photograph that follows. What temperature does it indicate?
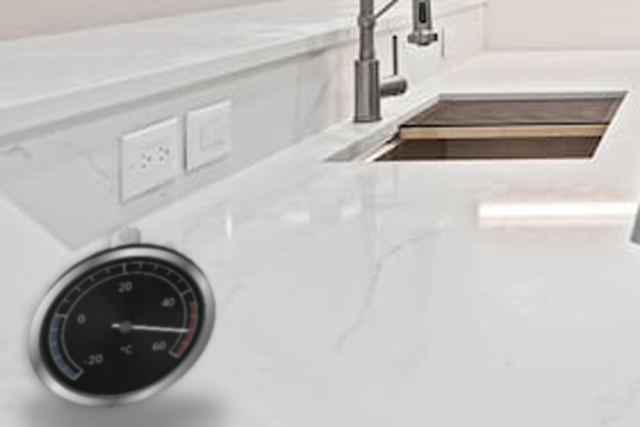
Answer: 52 °C
